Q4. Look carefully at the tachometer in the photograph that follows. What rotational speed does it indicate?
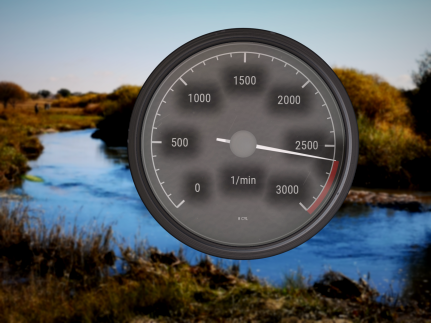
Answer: 2600 rpm
